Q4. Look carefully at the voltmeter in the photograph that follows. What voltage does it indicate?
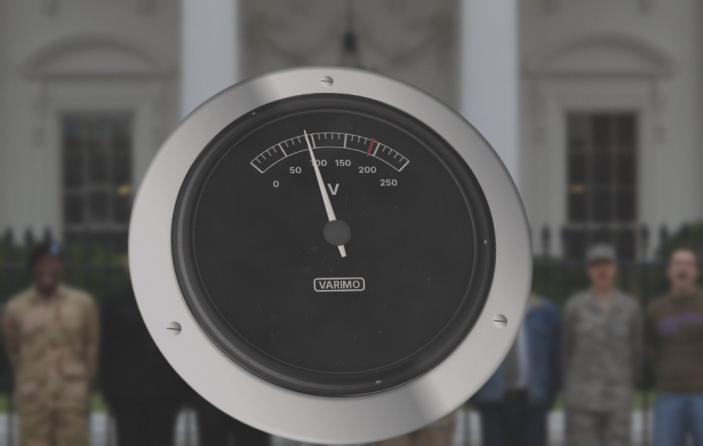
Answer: 90 V
